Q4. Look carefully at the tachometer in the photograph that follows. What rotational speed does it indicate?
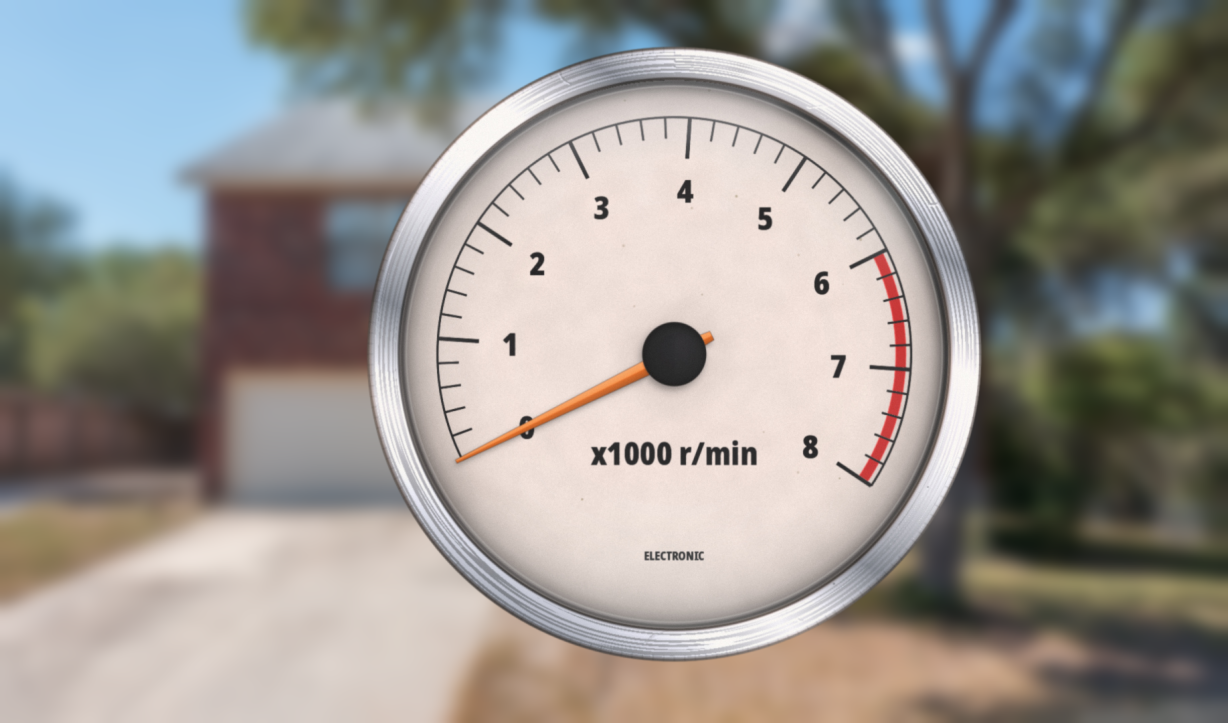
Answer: 0 rpm
